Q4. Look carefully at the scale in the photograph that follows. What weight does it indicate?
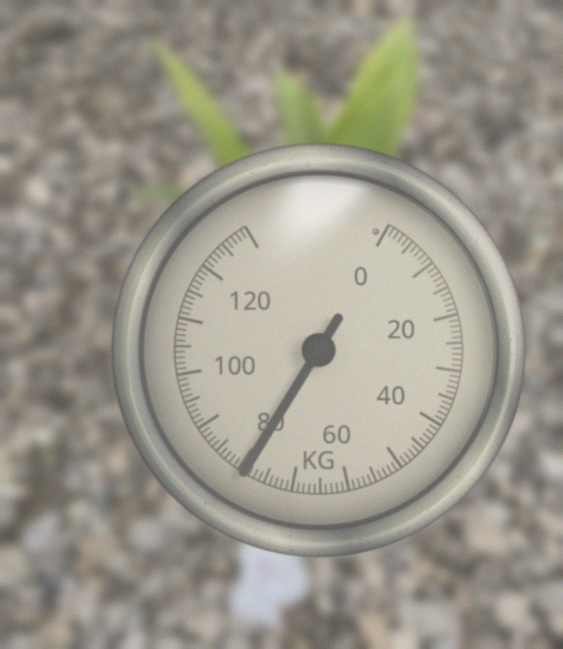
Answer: 79 kg
